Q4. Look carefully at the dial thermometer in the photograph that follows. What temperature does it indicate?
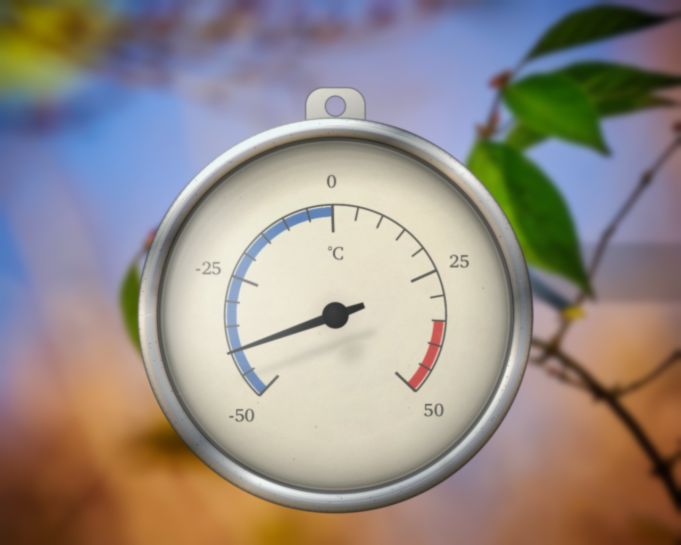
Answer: -40 °C
